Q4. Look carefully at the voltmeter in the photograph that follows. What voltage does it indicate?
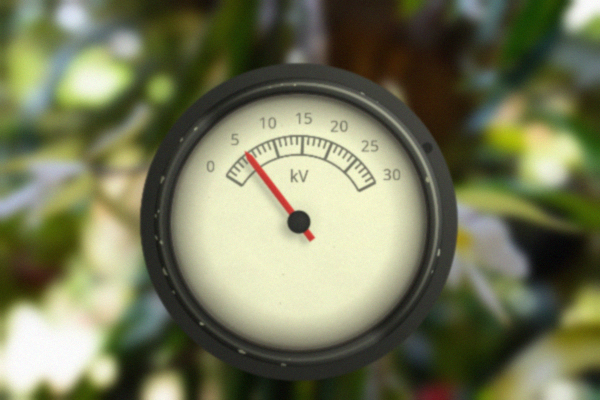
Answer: 5 kV
